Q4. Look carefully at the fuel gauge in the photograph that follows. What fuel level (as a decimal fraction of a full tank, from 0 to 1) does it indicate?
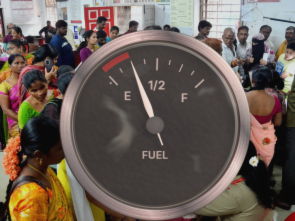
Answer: 0.25
